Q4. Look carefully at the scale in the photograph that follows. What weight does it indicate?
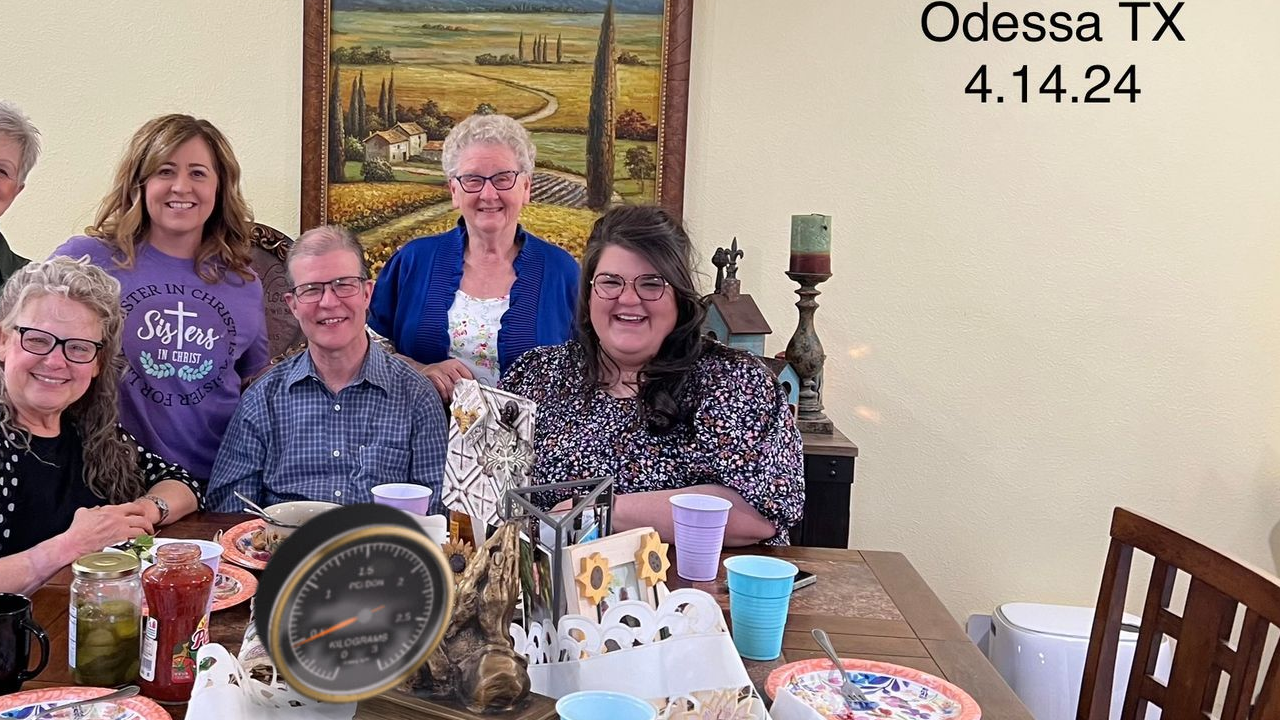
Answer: 0.5 kg
